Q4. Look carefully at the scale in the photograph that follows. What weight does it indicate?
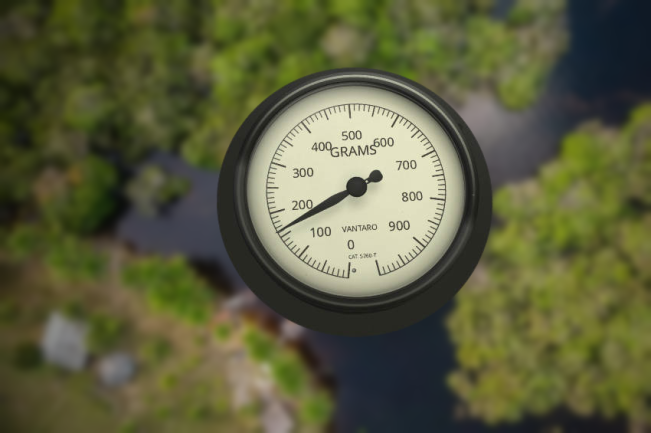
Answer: 160 g
